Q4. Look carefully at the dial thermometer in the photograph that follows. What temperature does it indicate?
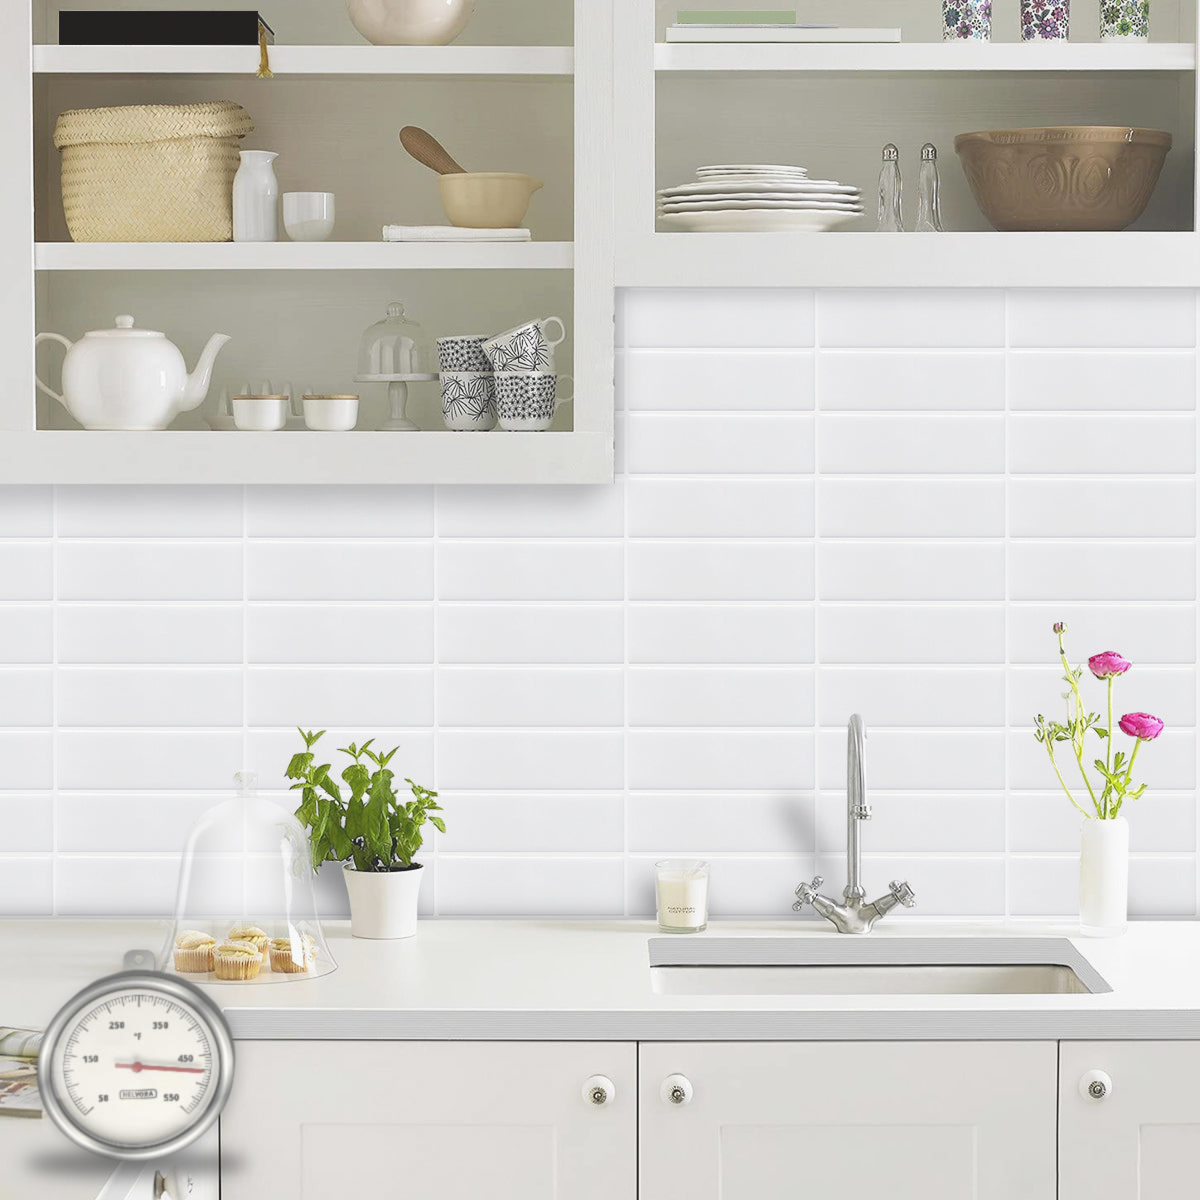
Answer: 475 °F
